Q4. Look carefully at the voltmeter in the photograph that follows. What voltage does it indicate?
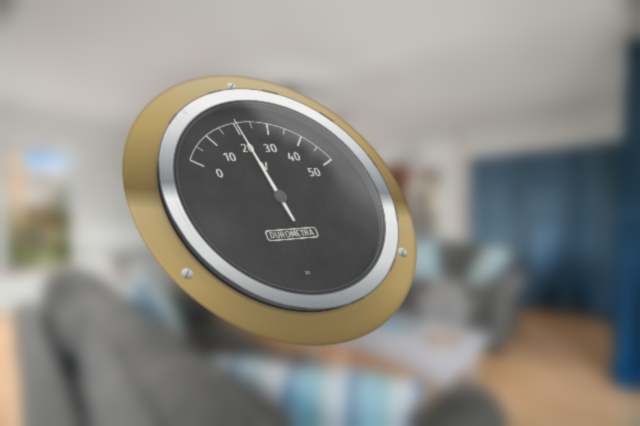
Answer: 20 V
